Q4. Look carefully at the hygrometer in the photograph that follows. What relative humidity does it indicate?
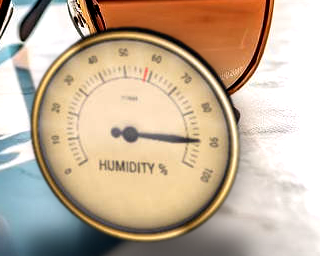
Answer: 90 %
